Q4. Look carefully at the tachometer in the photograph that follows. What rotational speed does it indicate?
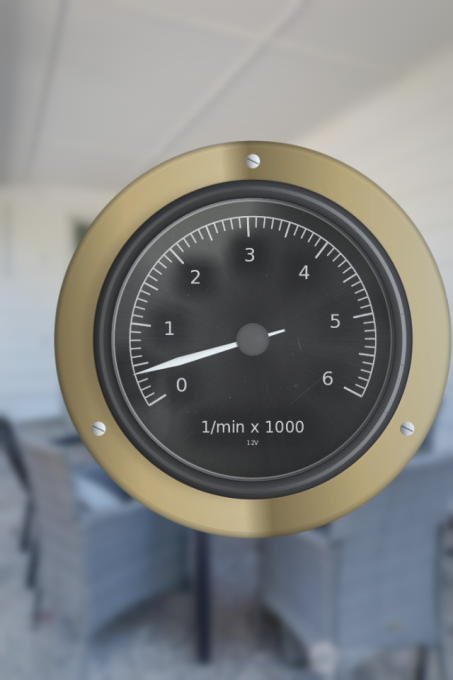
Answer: 400 rpm
